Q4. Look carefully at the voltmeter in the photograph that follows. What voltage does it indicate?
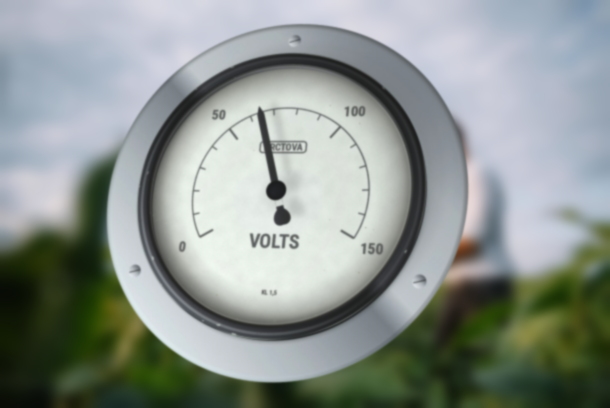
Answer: 65 V
